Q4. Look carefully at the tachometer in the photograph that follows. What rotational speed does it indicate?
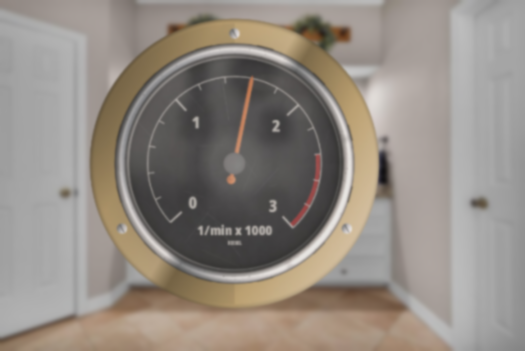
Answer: 1600 rpm
